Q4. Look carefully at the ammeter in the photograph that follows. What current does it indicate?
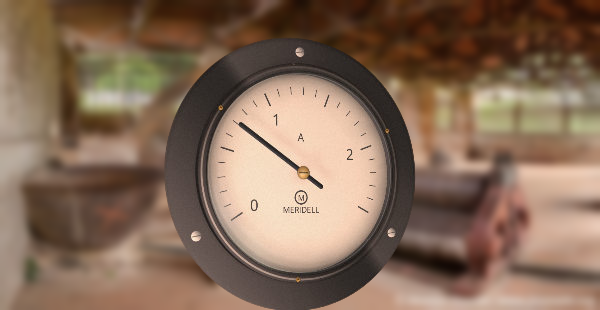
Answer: 0.7 A
